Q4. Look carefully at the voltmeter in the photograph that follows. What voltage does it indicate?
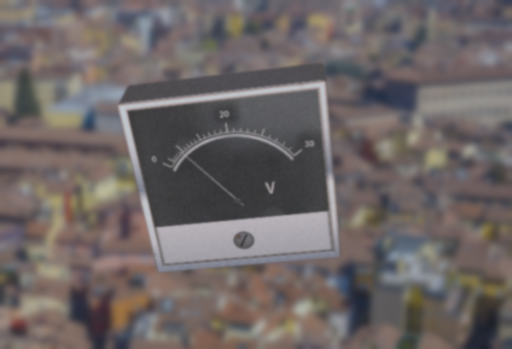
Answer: 10 V
